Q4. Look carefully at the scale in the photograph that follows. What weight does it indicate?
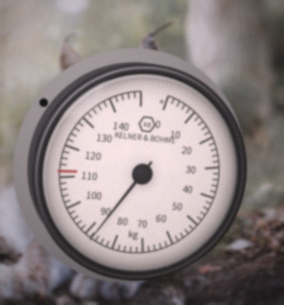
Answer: 88 kg
